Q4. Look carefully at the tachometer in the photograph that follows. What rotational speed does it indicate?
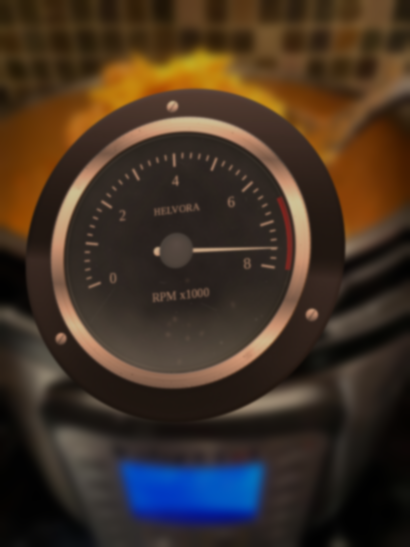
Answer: 7600 rpm
